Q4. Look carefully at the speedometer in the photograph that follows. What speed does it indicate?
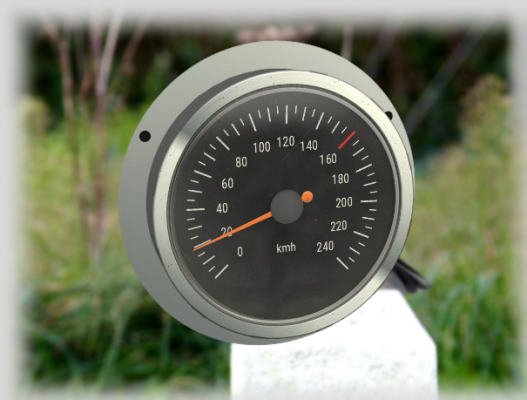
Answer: 20 km/h
